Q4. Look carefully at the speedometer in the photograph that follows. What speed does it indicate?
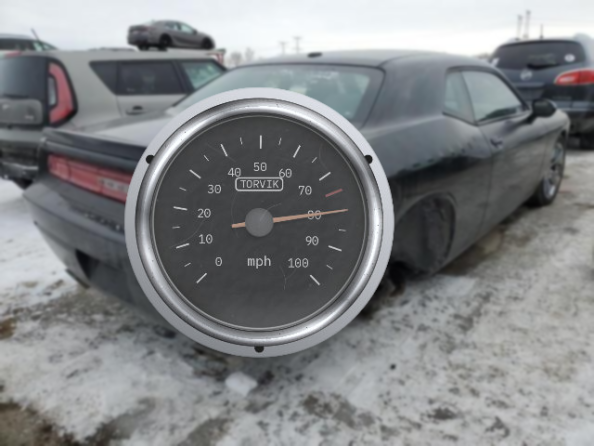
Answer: 80 mph
